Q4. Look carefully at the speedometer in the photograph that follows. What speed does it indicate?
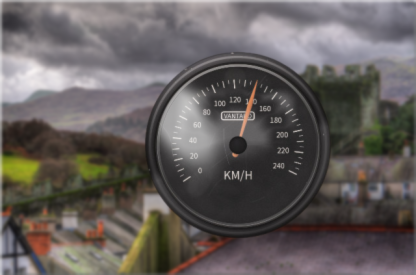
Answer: 140 km/h
